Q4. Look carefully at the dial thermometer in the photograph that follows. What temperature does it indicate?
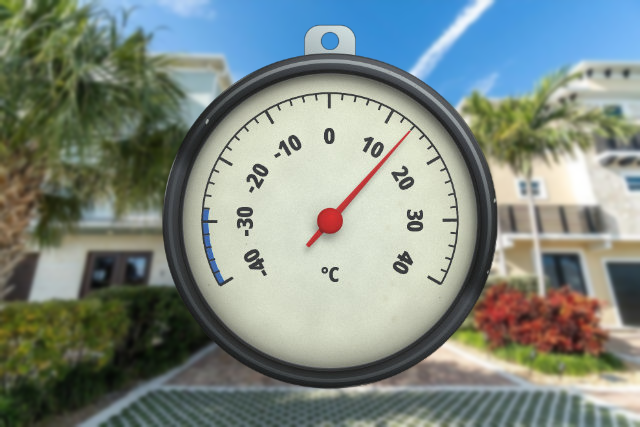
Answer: 14 °C
